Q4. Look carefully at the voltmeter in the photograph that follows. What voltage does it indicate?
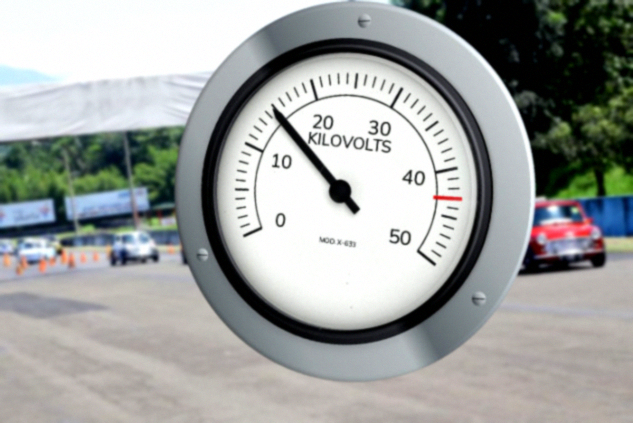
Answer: 15 kV
